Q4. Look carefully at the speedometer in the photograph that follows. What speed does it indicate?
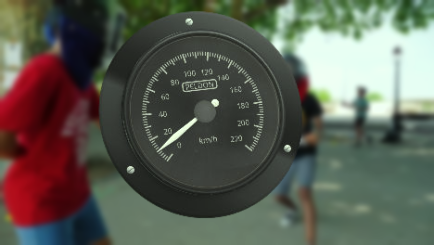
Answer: 10 km/h
